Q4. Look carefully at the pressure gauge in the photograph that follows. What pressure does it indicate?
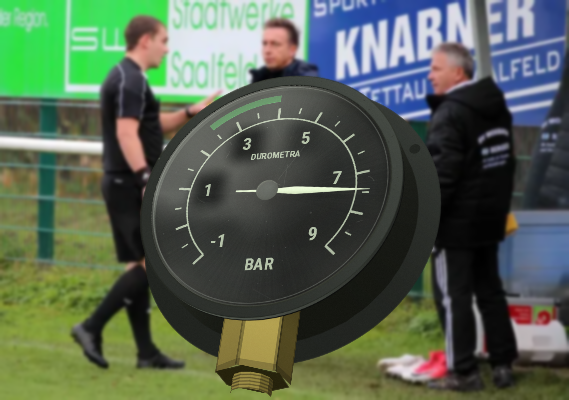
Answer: 7.5 bar
